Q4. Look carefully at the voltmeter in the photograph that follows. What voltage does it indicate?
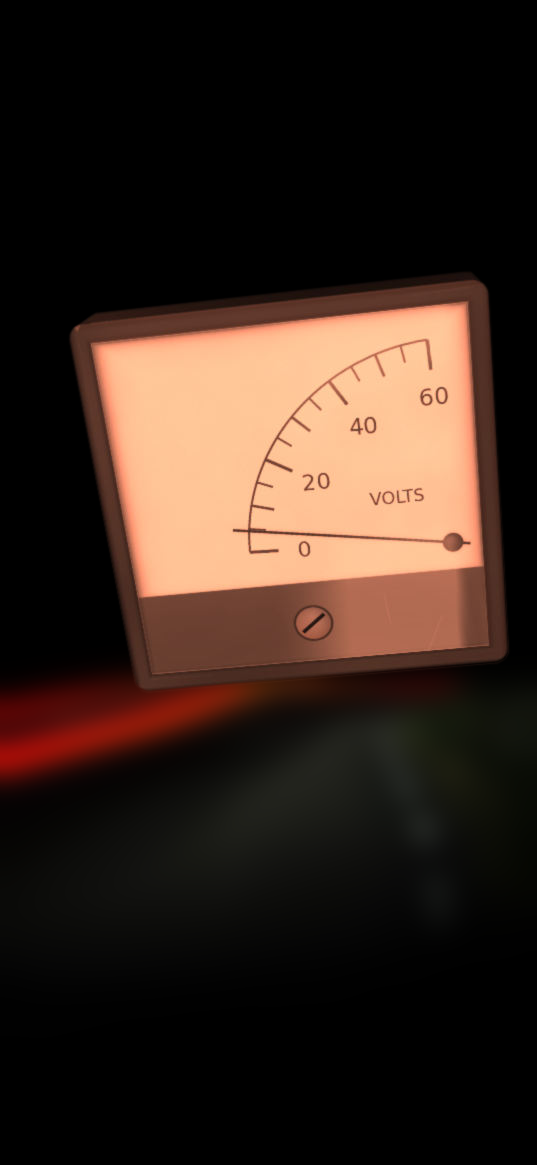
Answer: 5 V
